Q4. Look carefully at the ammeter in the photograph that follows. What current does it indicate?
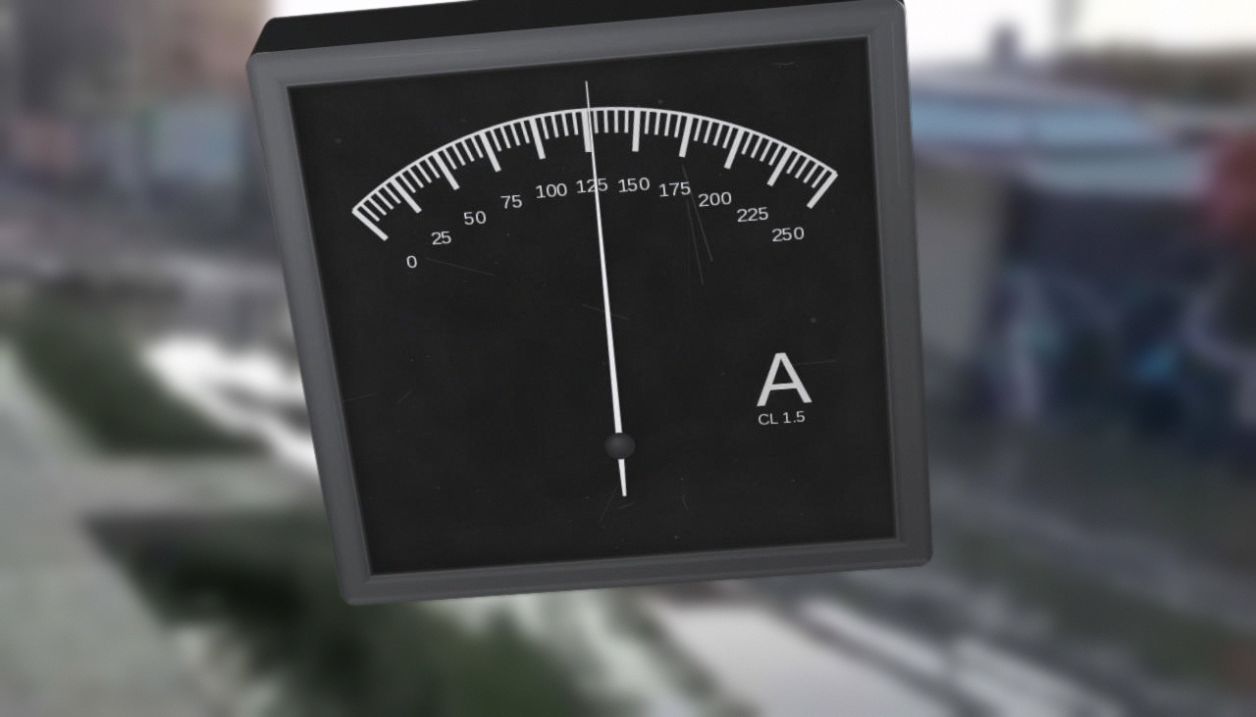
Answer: 127.5 A
